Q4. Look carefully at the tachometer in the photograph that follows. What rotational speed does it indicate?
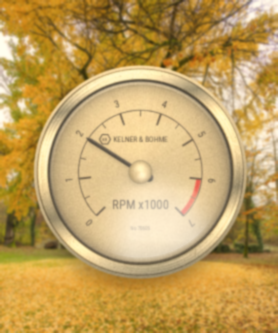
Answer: 2000 rpm
